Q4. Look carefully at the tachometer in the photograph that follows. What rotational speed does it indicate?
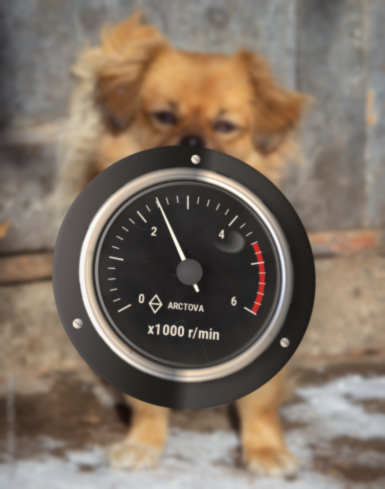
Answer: 2400 rpm
